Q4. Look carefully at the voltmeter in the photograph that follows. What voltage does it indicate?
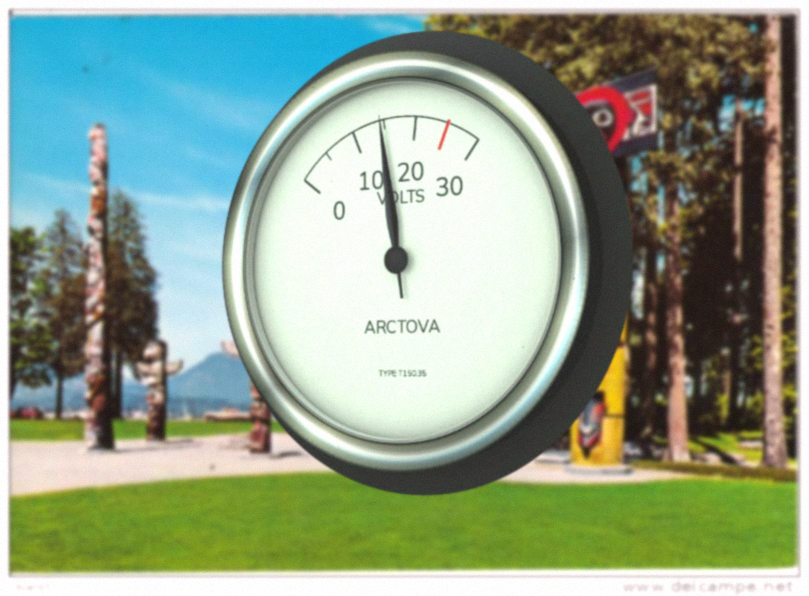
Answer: 15 V
